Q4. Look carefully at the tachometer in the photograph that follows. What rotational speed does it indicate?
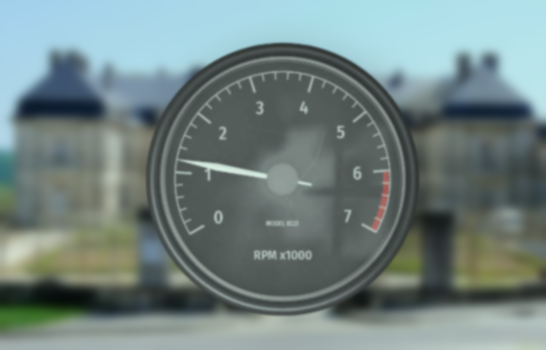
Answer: 1200 rpm
